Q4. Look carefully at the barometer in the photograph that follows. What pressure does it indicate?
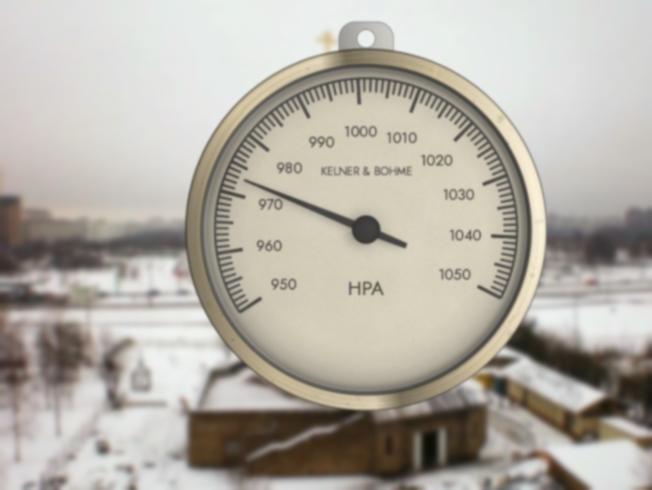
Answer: 973 hPa
